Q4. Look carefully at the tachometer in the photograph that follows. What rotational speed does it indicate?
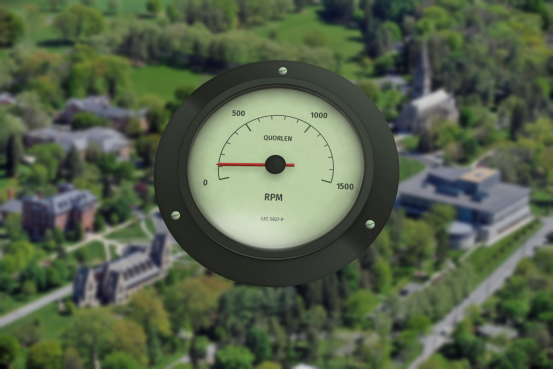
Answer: 100 rpm
